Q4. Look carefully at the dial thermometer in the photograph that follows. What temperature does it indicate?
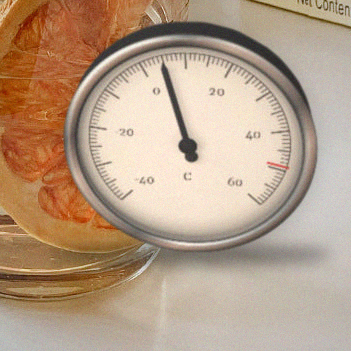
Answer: 5 °C
